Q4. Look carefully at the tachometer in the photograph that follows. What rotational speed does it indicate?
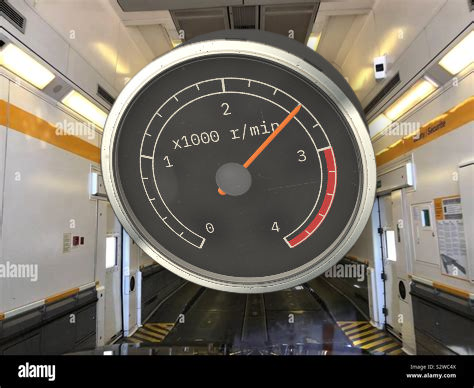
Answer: 2600 rpm
